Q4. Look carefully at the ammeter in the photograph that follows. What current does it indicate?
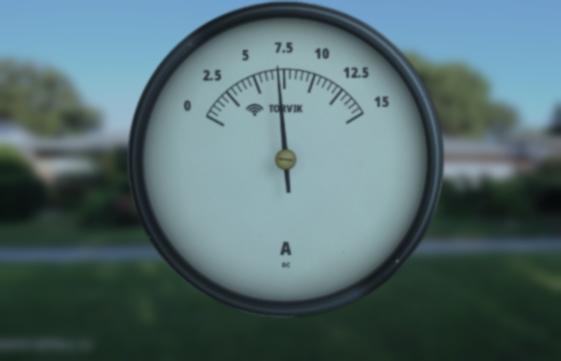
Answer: 7 A
